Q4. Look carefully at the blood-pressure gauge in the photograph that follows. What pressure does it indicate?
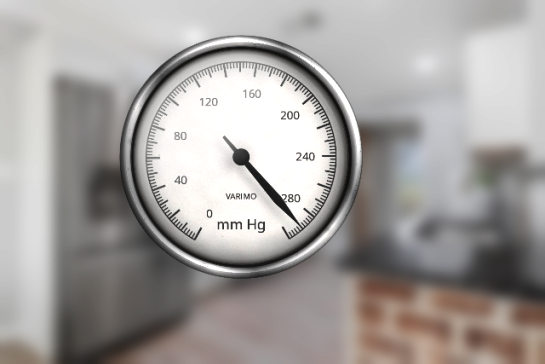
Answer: 290 mmHg
